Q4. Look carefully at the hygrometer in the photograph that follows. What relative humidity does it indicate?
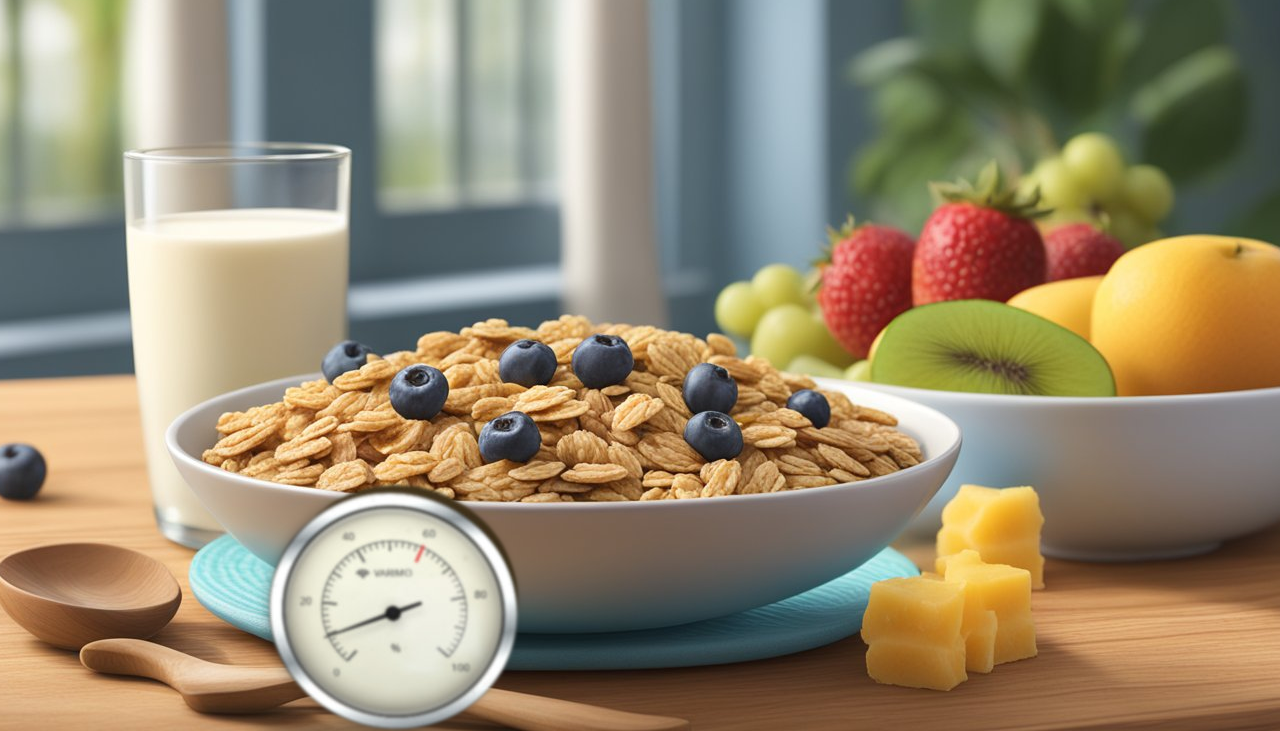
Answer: 10 %
